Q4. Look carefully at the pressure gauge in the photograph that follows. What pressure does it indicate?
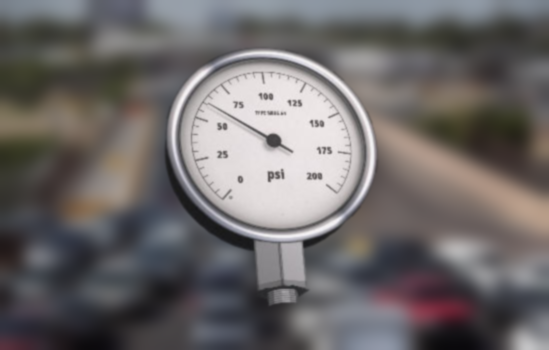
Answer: 60 psi
